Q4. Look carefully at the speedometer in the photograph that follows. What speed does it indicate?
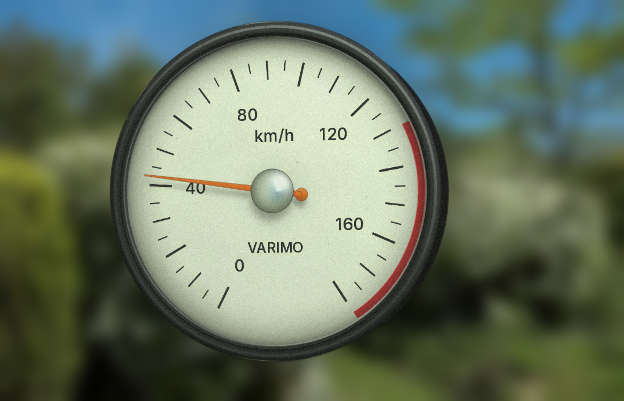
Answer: 42.5 km/h
